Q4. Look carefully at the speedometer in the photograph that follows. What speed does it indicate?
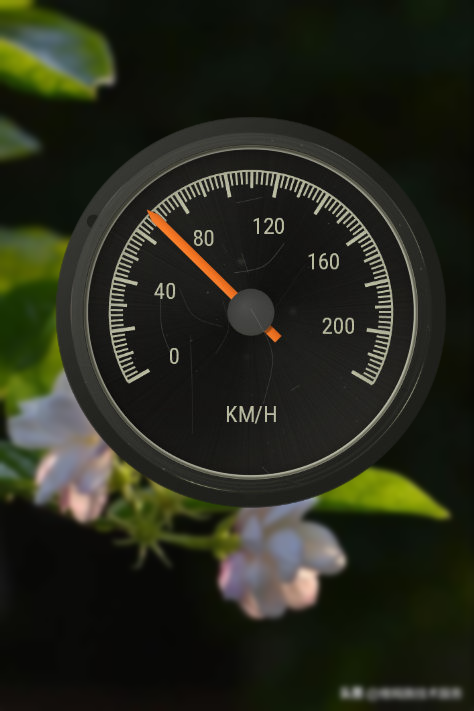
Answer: 68 km/h
